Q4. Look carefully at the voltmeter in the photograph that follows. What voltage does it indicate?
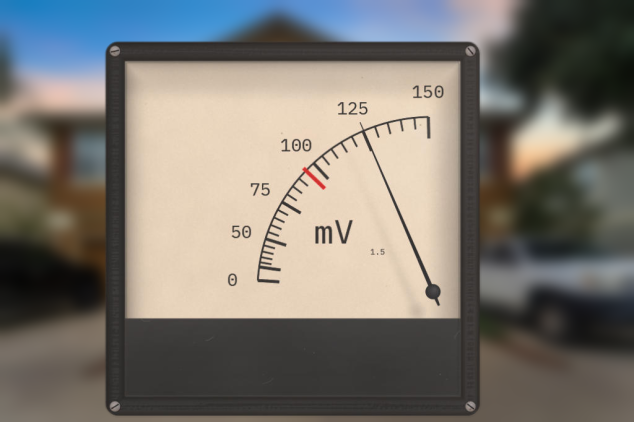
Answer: 125 mV
